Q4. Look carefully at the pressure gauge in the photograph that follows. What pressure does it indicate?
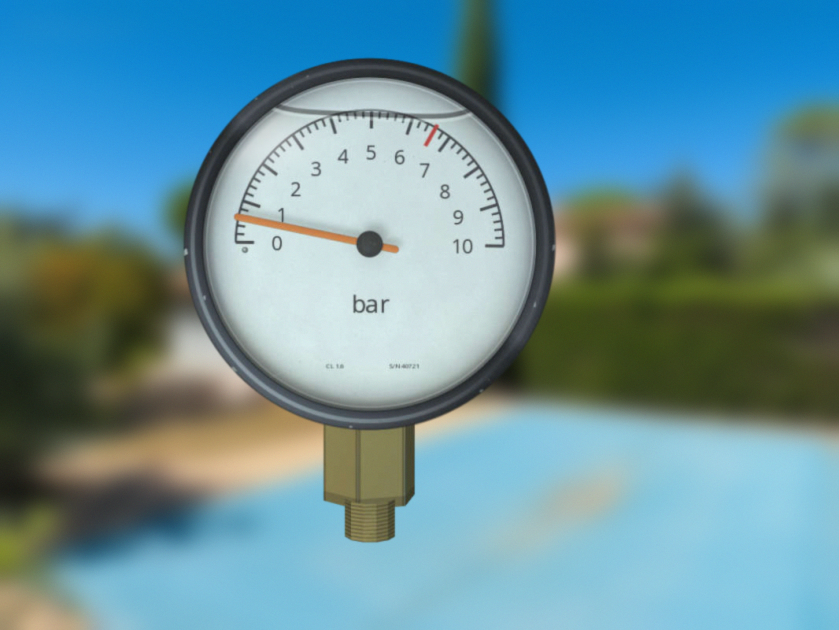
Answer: 0.6 bar
